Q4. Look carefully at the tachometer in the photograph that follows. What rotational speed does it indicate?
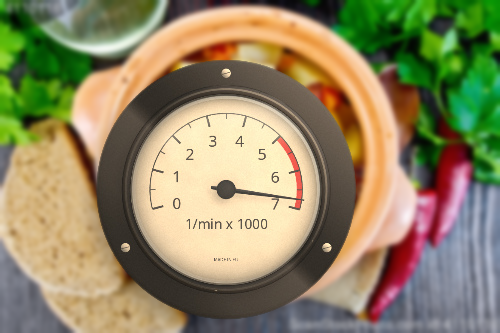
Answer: 6750 rpm
